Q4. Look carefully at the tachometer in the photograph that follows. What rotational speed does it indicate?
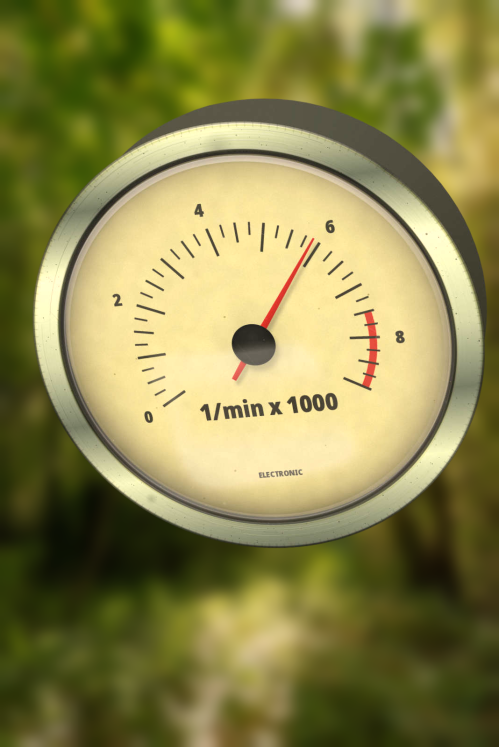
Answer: 5875 rpm
